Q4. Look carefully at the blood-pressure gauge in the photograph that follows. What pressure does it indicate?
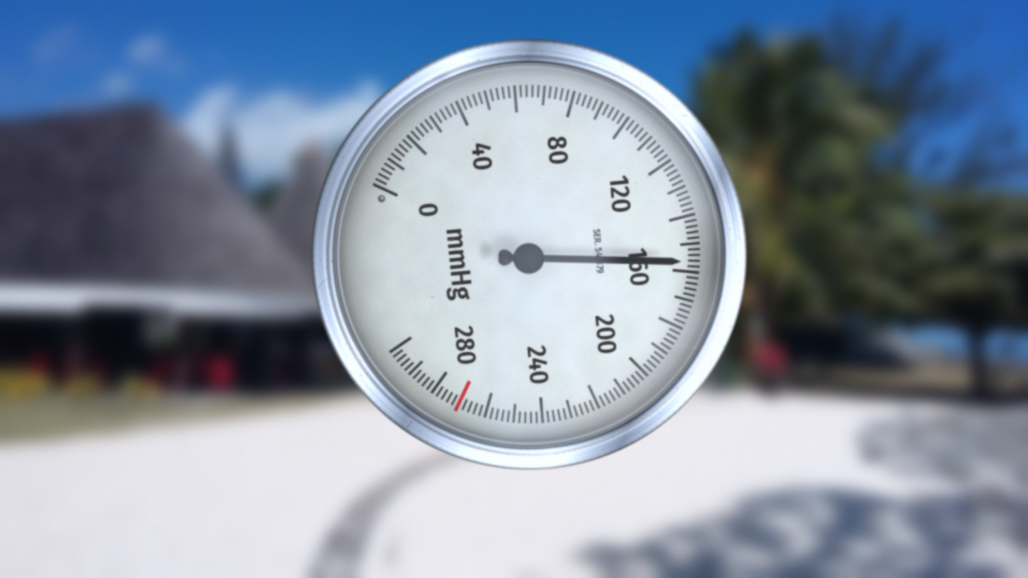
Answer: 156 mmHg
